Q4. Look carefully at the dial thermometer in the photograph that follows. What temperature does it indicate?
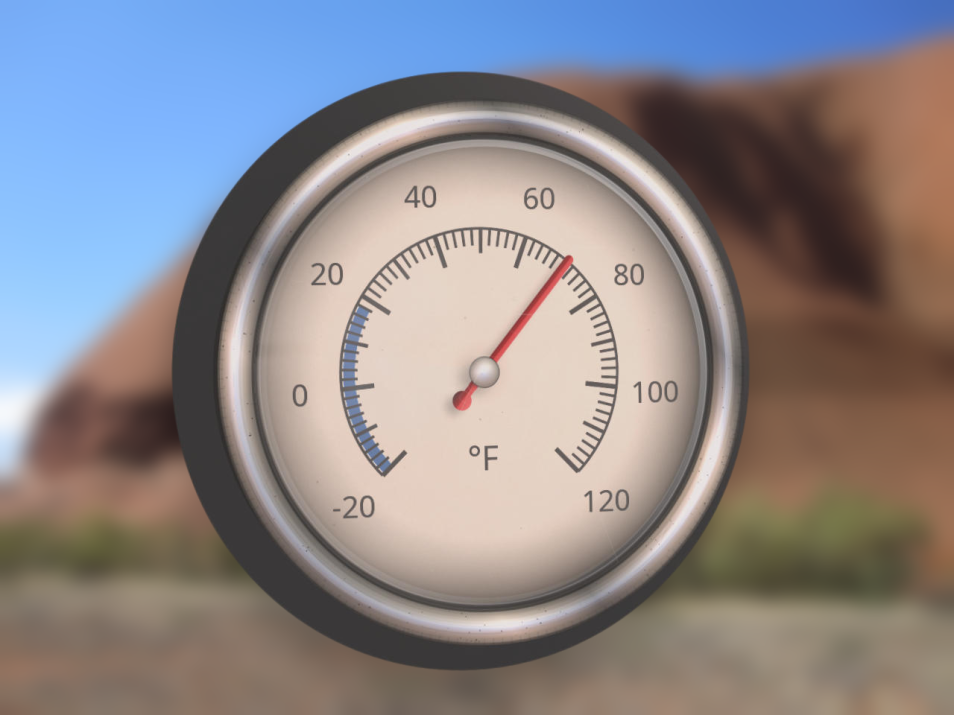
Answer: 70 °F
